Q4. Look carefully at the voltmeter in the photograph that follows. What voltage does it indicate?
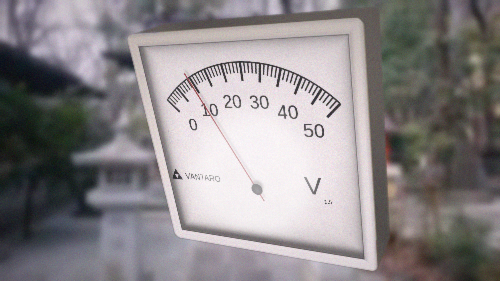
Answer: 10 V
